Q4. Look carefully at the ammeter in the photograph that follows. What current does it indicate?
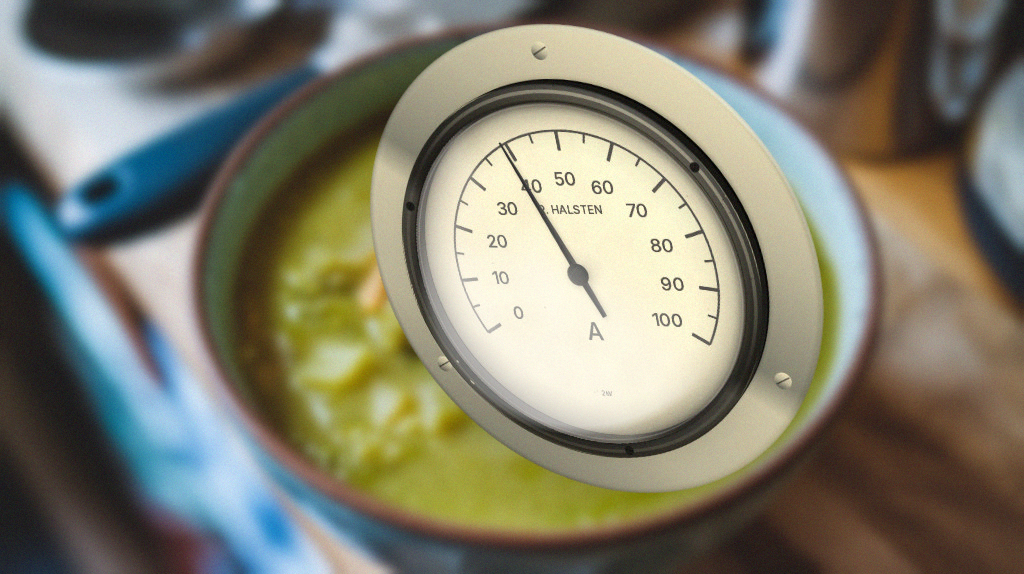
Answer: 40 A
